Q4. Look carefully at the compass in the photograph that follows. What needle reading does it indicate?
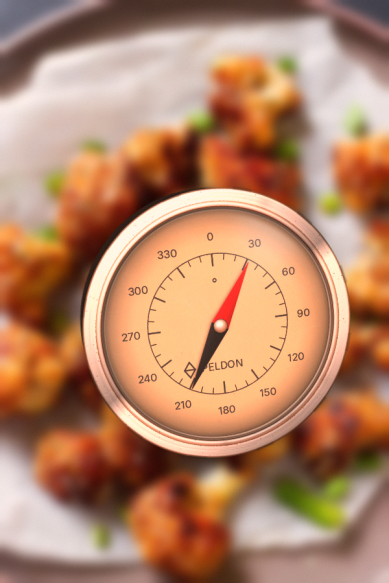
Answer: 30 °
